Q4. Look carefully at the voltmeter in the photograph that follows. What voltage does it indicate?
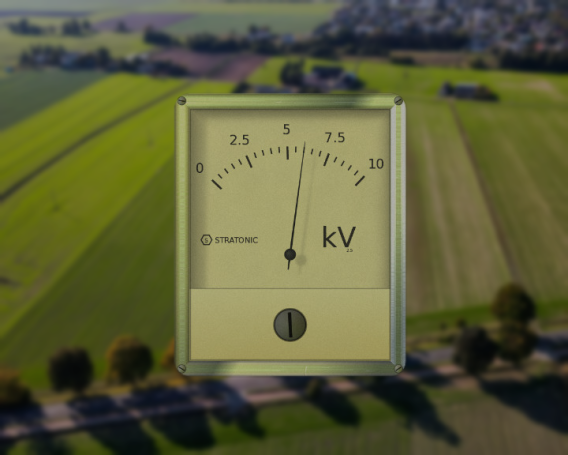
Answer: 6 kV
